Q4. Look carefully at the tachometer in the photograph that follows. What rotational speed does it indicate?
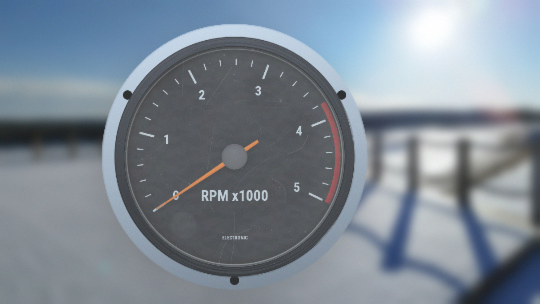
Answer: 0 rpm
